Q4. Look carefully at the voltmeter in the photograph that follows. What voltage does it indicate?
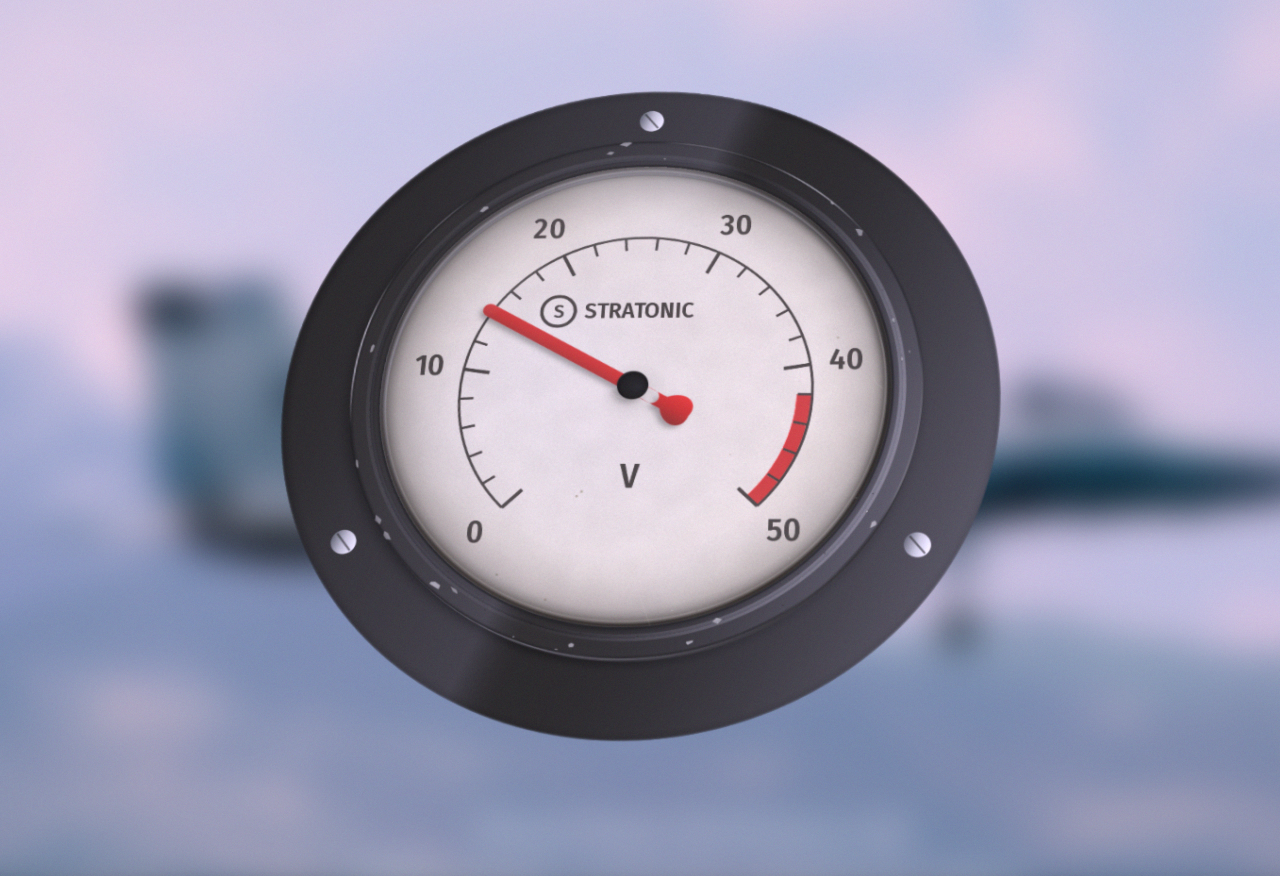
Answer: 14 V
